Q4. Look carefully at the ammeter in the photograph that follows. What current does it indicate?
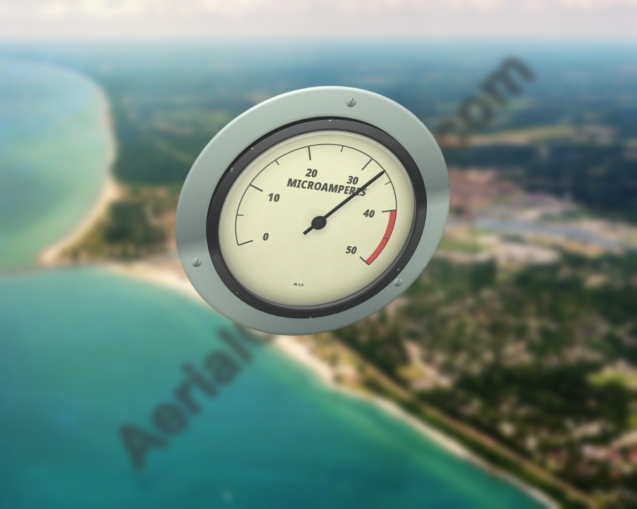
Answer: 32.5 µA
